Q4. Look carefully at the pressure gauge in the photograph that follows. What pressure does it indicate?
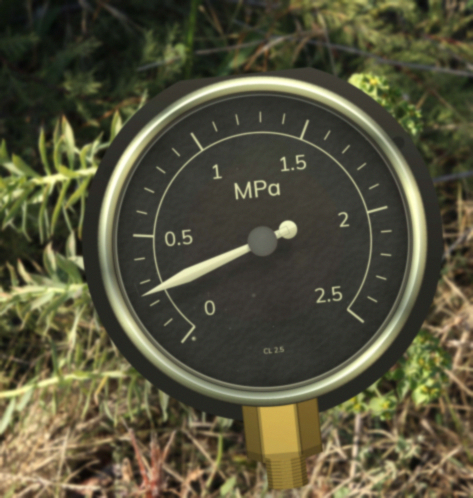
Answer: 0.25 MPa
